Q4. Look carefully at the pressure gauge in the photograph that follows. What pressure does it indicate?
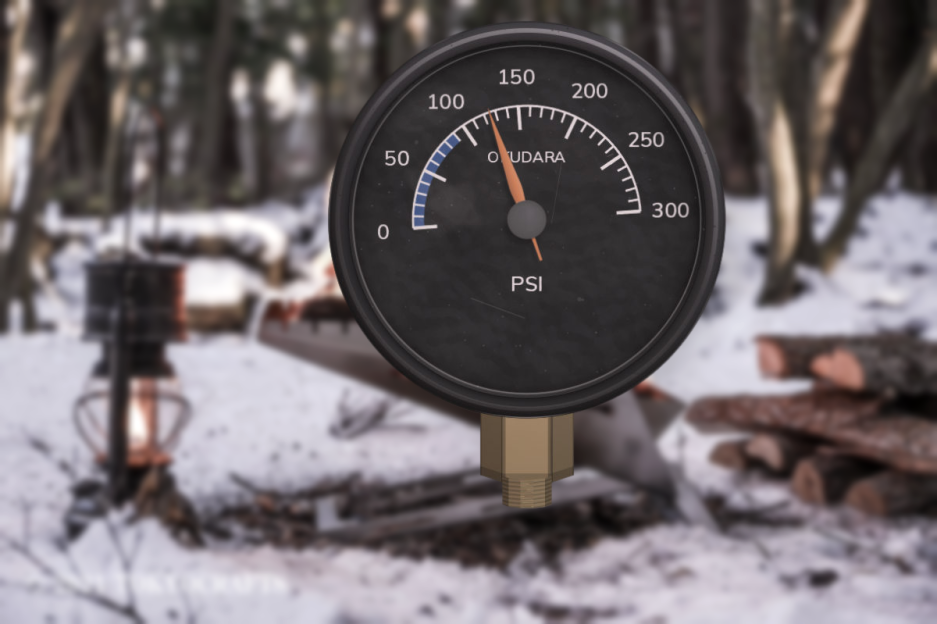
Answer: 125 psi
